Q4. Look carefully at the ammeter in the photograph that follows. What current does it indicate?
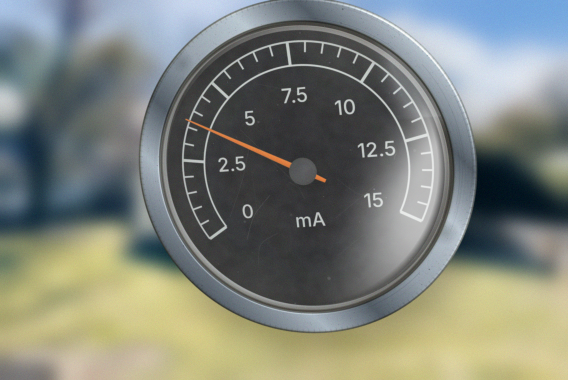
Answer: 3.75 mA
